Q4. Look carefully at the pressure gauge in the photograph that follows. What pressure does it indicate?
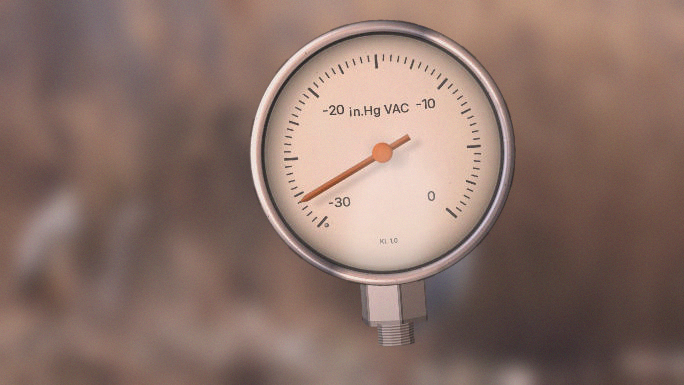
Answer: -28 inHg
